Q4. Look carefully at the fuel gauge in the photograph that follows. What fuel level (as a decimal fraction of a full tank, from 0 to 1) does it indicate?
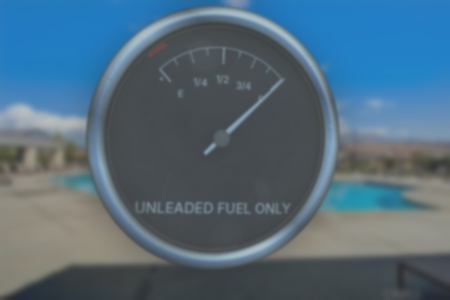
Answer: 1
